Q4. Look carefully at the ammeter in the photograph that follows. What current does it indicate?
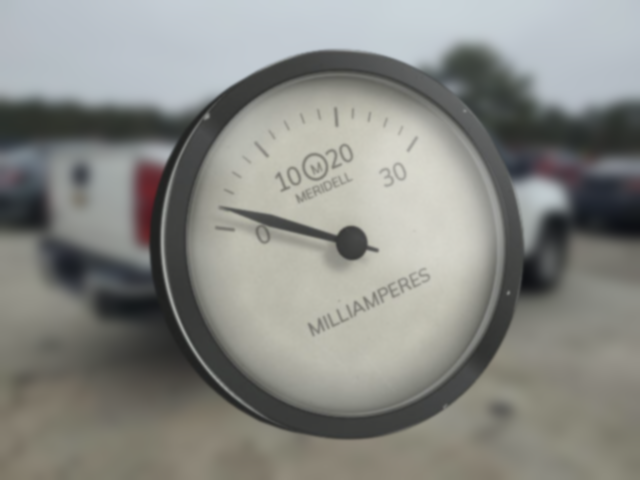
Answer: 2 mA
